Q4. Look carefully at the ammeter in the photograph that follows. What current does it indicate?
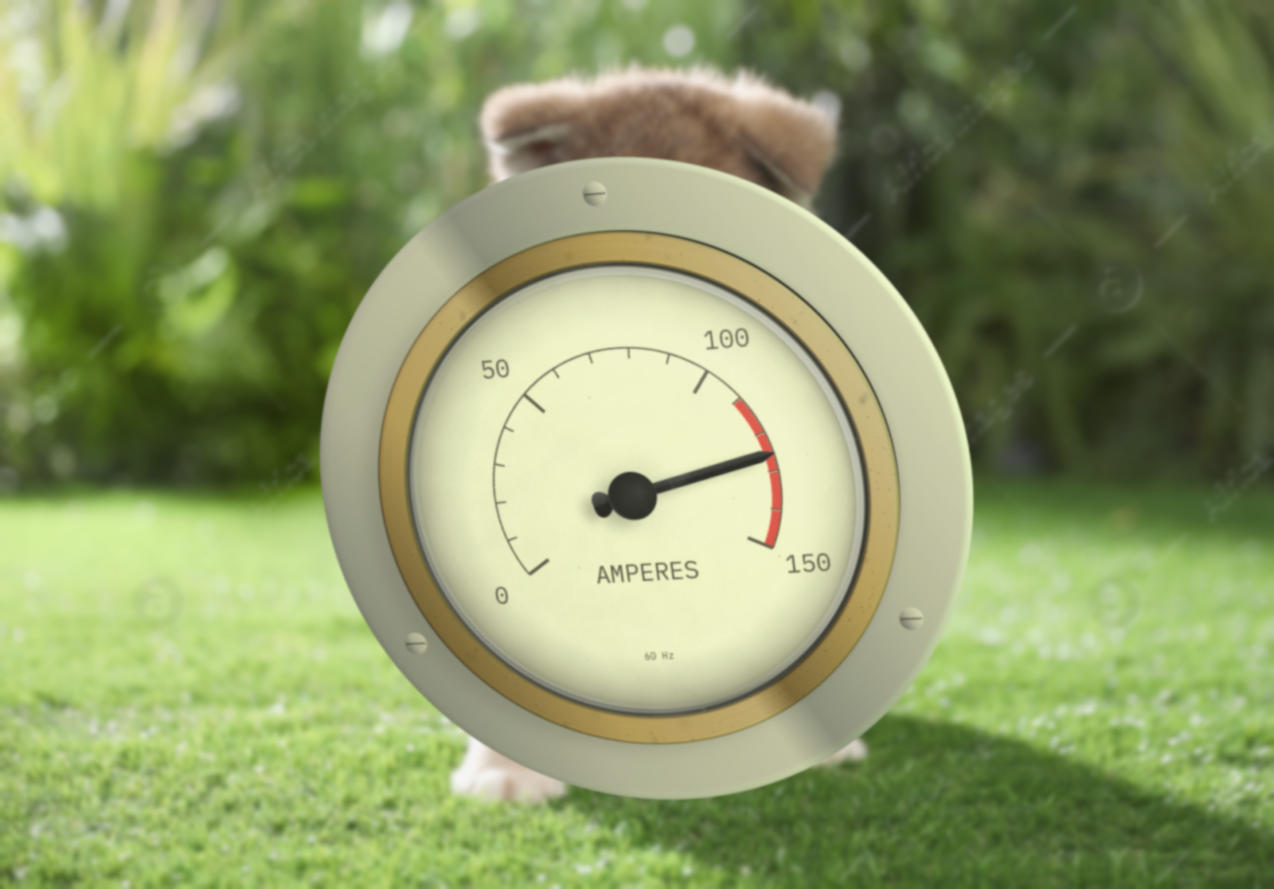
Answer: 125 A
